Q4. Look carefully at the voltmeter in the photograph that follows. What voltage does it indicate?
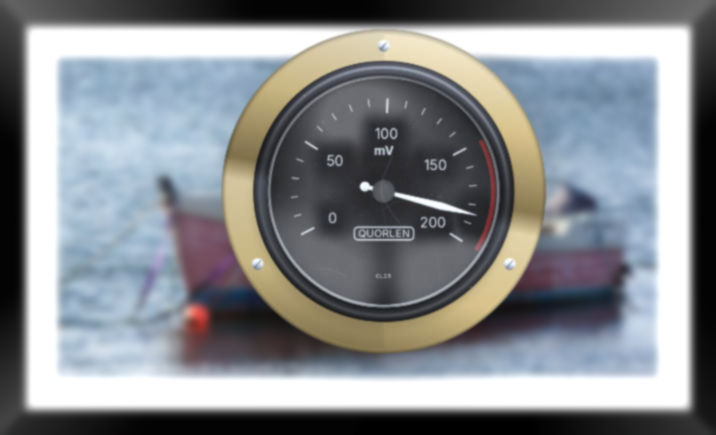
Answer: 185 mV
